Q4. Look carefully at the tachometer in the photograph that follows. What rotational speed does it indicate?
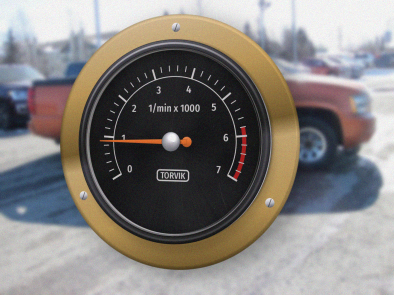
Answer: 900 rpm
